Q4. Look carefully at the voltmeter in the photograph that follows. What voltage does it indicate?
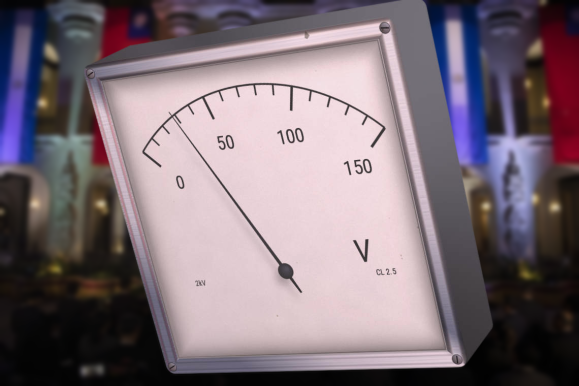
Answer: 30 V
